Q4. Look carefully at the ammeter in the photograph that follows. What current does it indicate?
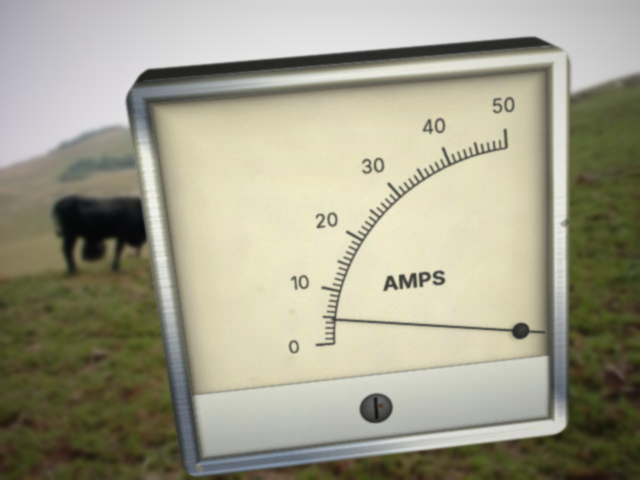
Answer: 5 A
